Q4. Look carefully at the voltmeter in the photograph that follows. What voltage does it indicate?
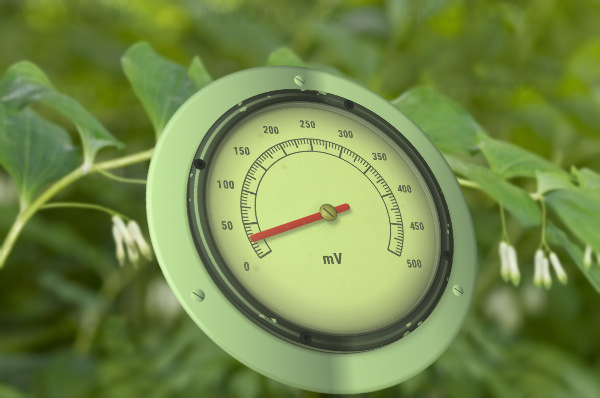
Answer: 25 mV
